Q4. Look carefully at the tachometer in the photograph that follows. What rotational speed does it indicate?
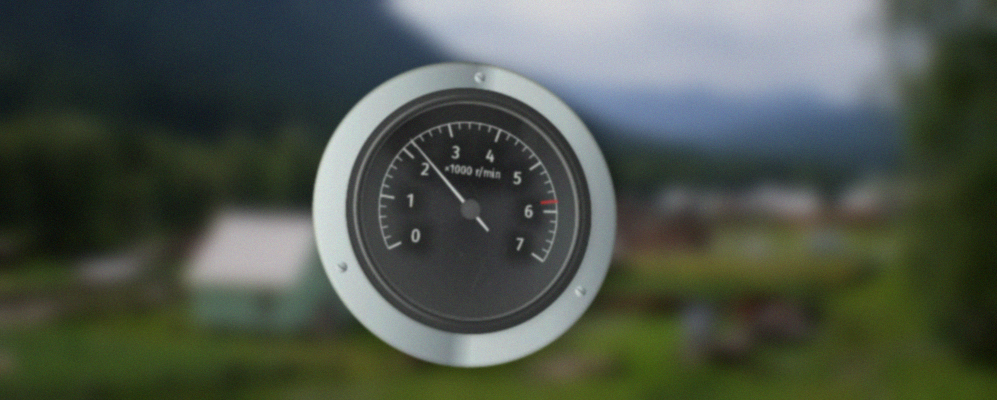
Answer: 2200 rpm
